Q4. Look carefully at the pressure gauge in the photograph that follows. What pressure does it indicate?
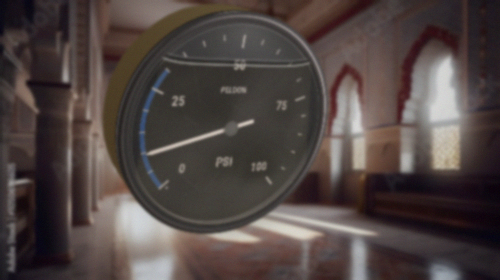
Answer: 10 psi
